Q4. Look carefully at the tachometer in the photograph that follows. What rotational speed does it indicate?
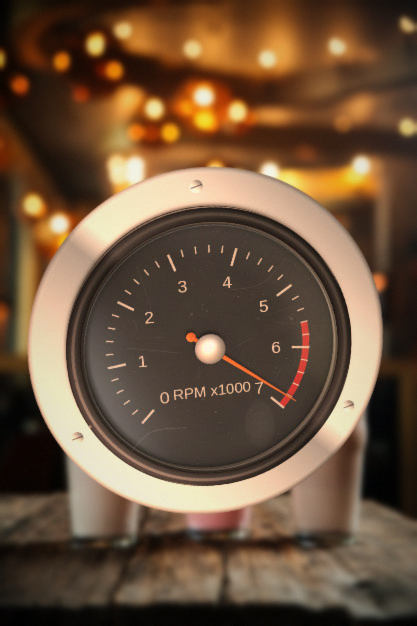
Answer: 6800 rpm
